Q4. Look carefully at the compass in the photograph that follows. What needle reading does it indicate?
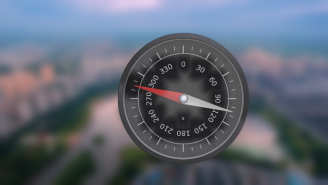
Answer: 285 °
